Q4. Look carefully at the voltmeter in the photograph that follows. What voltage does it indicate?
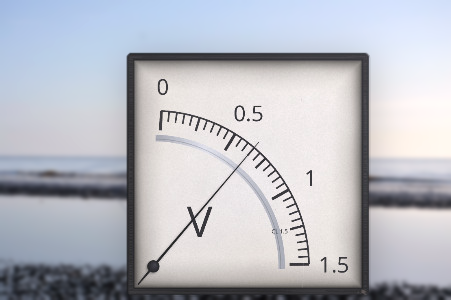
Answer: 0.65 V
